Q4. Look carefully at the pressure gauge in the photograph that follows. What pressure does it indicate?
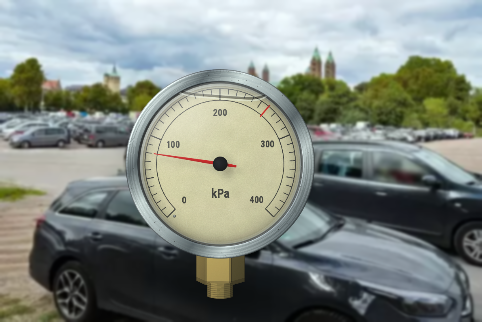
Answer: 80 kPa
